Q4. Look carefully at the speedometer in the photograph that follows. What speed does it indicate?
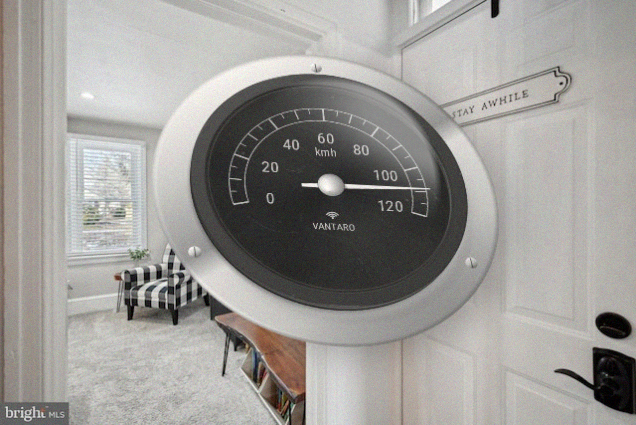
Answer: 110 km/h
